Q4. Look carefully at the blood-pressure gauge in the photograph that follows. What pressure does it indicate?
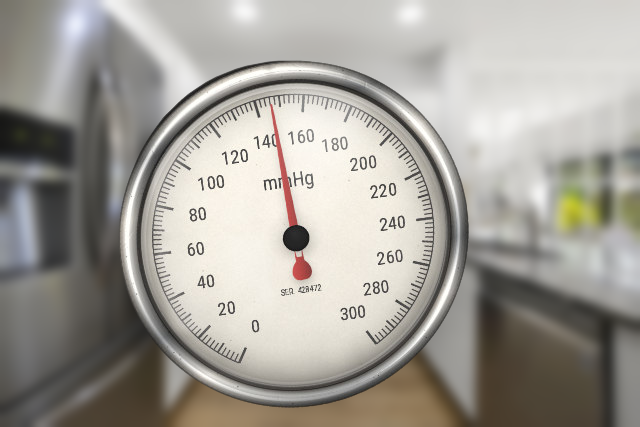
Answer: 146 mmHg
